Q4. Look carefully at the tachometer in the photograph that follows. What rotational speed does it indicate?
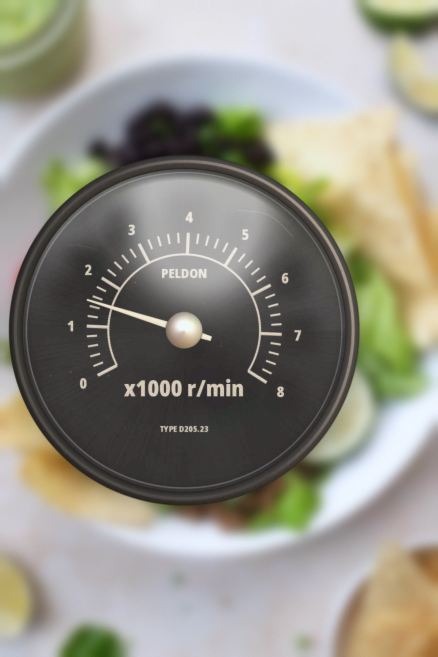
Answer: 1500 rpm
